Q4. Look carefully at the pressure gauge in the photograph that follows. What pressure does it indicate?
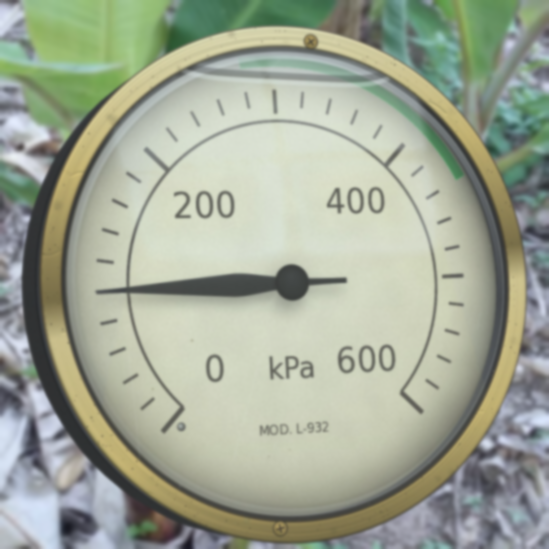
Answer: 100 kPa
